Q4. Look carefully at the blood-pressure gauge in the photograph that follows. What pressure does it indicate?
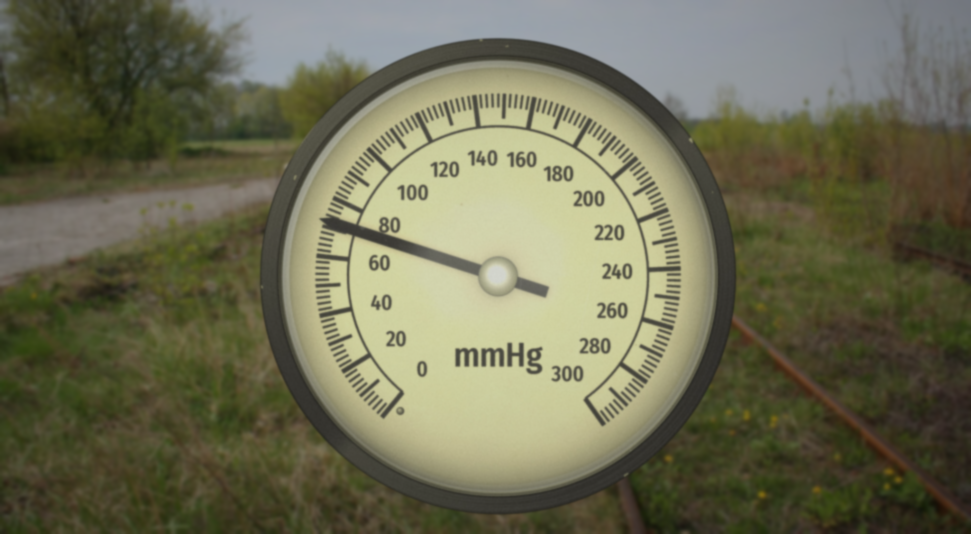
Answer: 72 mmHg
